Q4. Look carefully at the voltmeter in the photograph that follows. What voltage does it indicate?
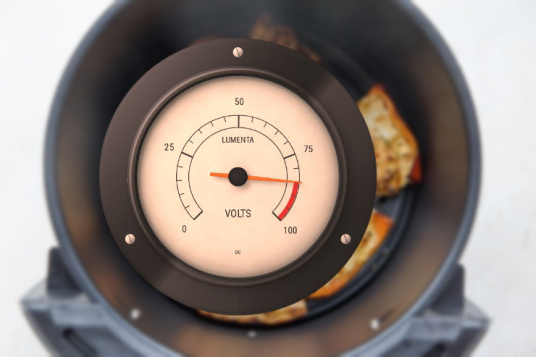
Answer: 85 V
